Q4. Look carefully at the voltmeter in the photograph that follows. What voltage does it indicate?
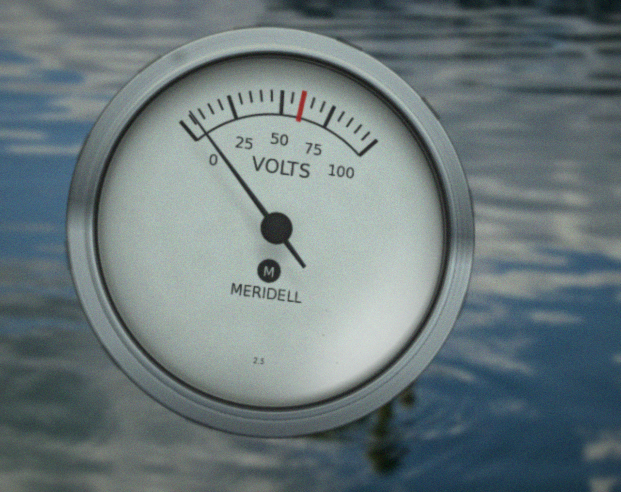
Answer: 5 V
